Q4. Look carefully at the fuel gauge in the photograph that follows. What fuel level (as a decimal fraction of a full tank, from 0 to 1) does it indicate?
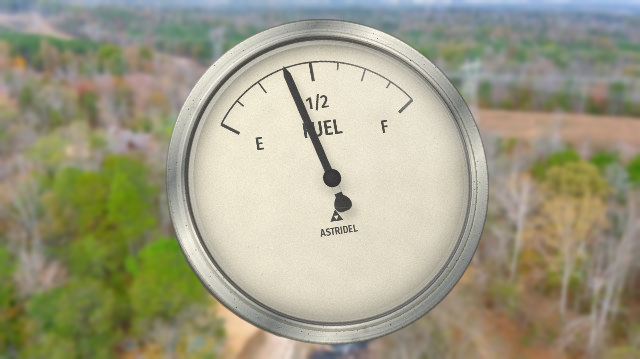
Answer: 0.375
